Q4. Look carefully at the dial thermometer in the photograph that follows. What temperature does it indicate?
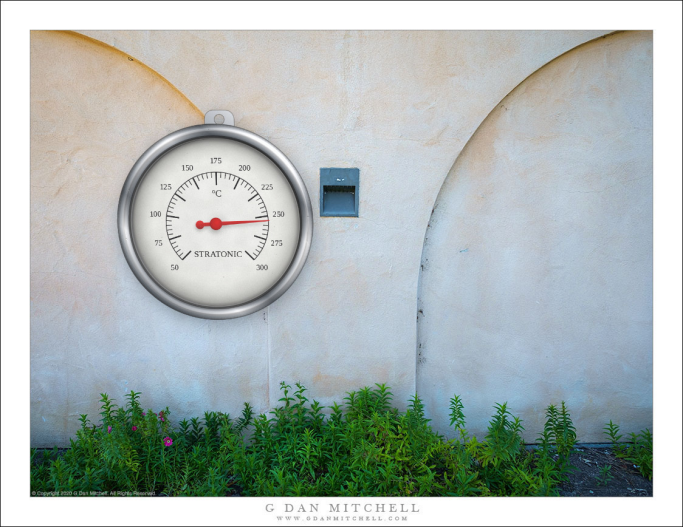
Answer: 255 °C
